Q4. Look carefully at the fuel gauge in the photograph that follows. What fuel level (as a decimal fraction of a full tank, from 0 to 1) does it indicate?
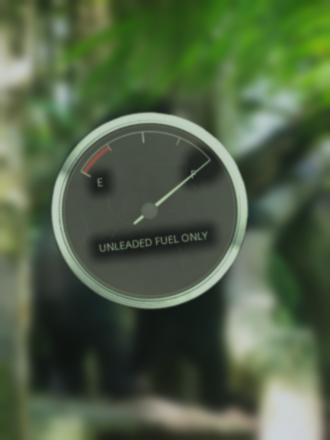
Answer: 1
